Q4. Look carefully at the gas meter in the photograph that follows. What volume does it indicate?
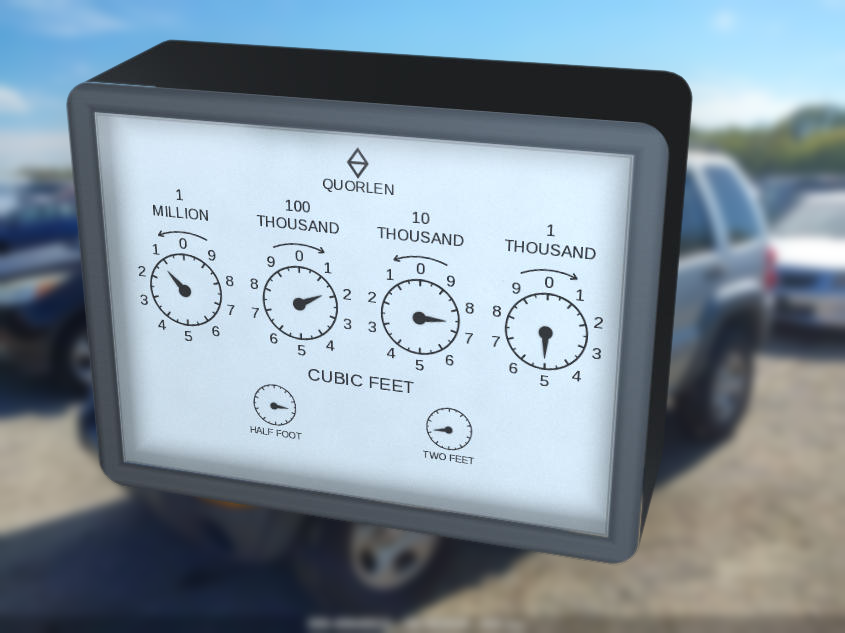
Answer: 117500 ft³
